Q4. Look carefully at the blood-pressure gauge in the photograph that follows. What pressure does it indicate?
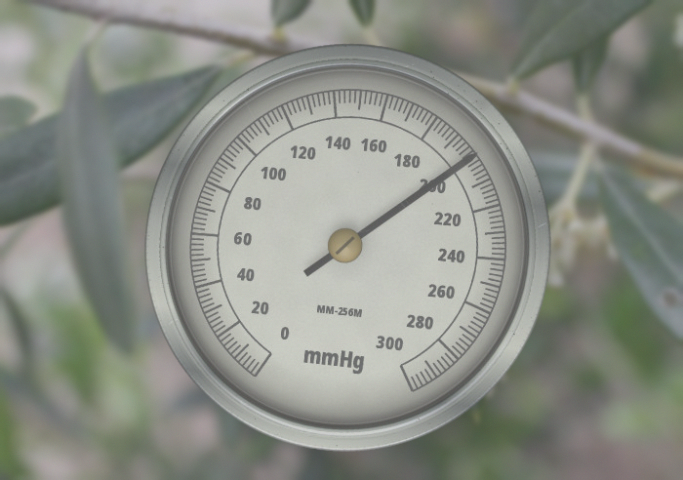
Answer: 200 mmHg
